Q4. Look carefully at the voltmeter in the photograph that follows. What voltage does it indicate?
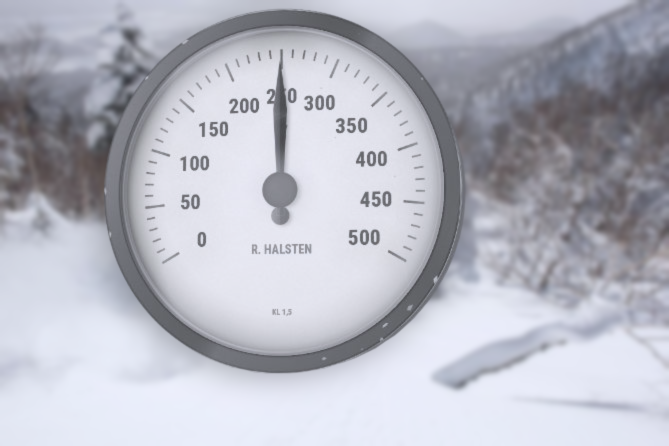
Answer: 250 V
